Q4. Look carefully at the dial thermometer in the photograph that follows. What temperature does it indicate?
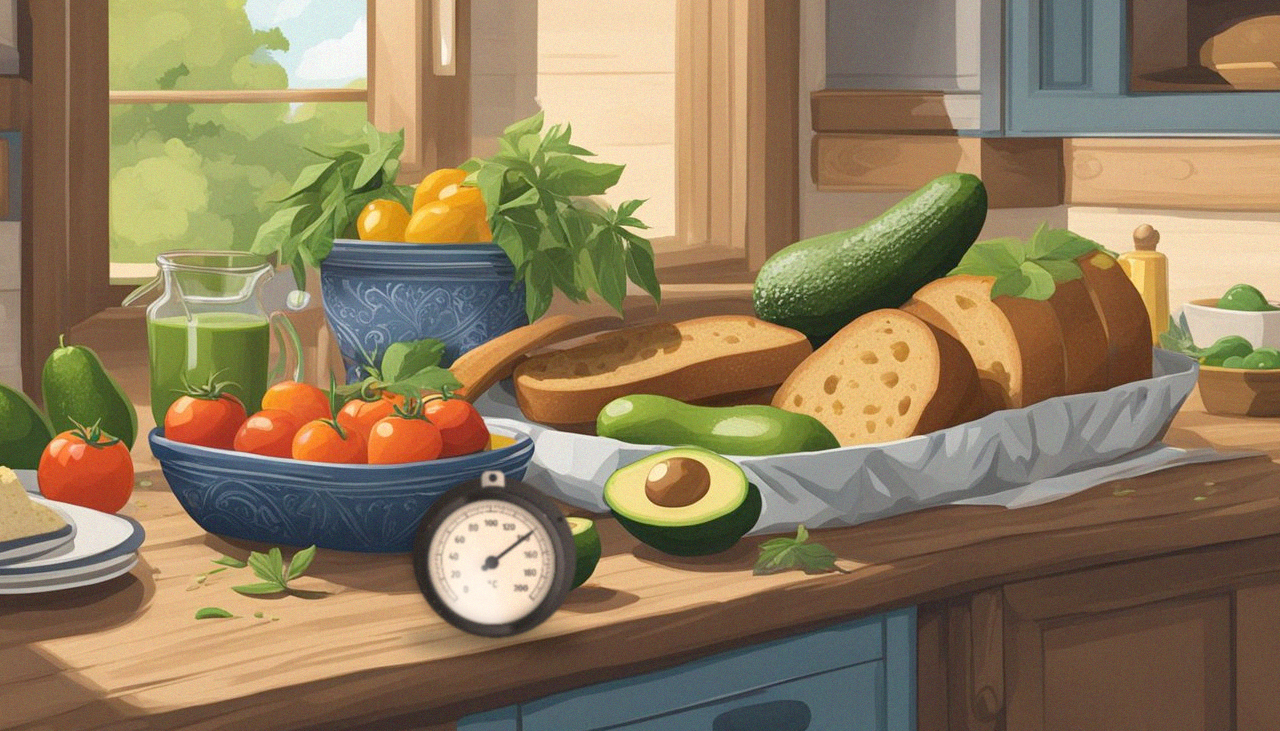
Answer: 140 °C
